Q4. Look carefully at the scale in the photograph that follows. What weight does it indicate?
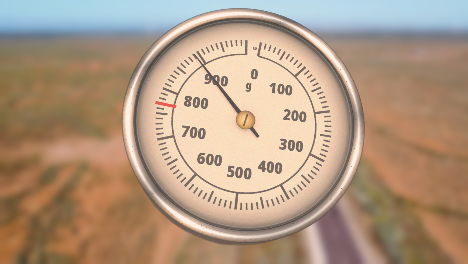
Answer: 890 g
